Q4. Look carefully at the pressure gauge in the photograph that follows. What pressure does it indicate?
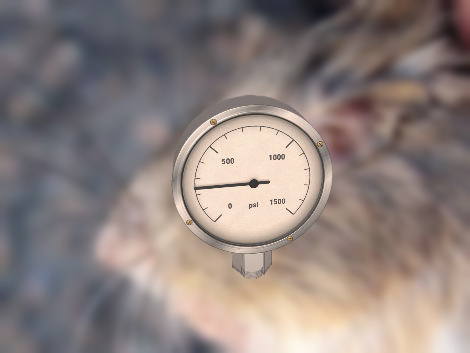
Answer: 250 psi
